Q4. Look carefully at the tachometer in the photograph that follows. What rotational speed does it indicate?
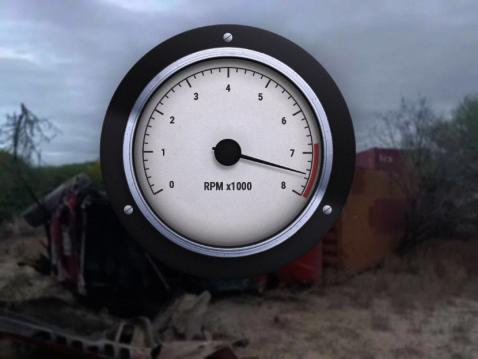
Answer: 7500 rpm
